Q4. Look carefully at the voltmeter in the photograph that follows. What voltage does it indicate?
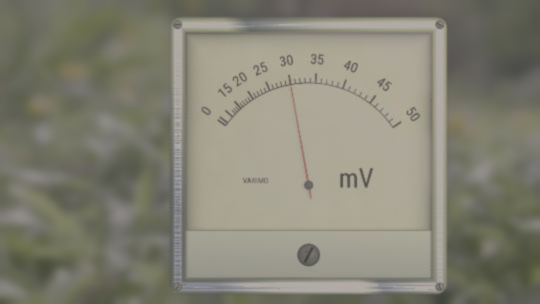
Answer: 30 mV
